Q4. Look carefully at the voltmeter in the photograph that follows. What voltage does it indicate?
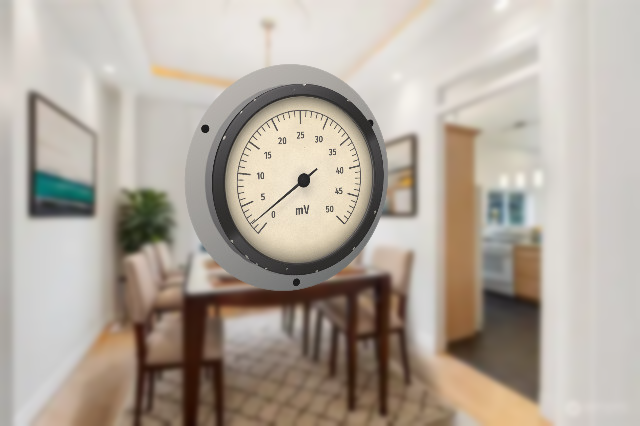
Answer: 2 mV
